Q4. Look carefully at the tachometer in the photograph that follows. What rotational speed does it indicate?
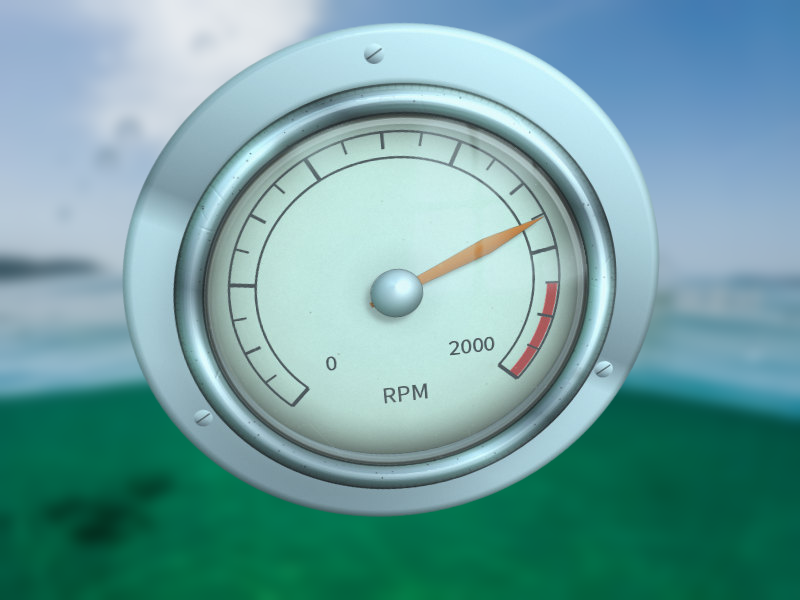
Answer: 1500 rpm
